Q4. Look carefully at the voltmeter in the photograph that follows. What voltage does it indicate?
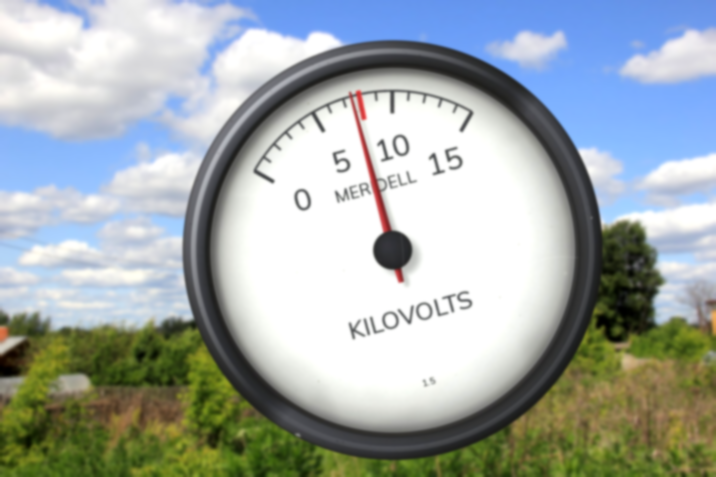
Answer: 7.5 kV
